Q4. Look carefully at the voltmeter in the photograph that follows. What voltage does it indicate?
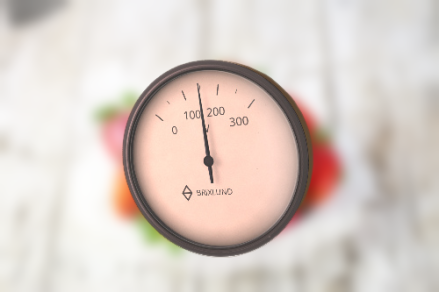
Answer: 150 V
